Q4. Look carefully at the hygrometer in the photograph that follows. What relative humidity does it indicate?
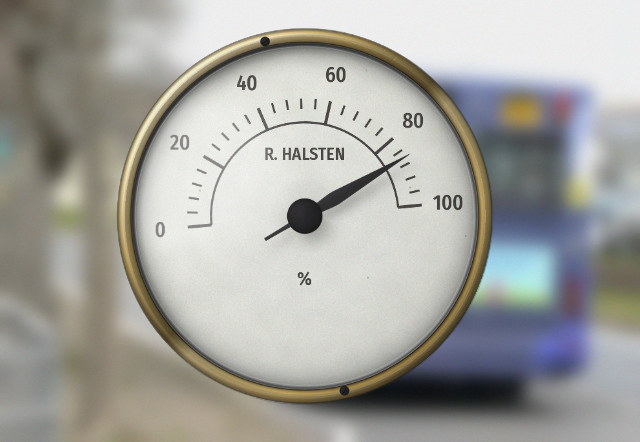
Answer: 86 %
